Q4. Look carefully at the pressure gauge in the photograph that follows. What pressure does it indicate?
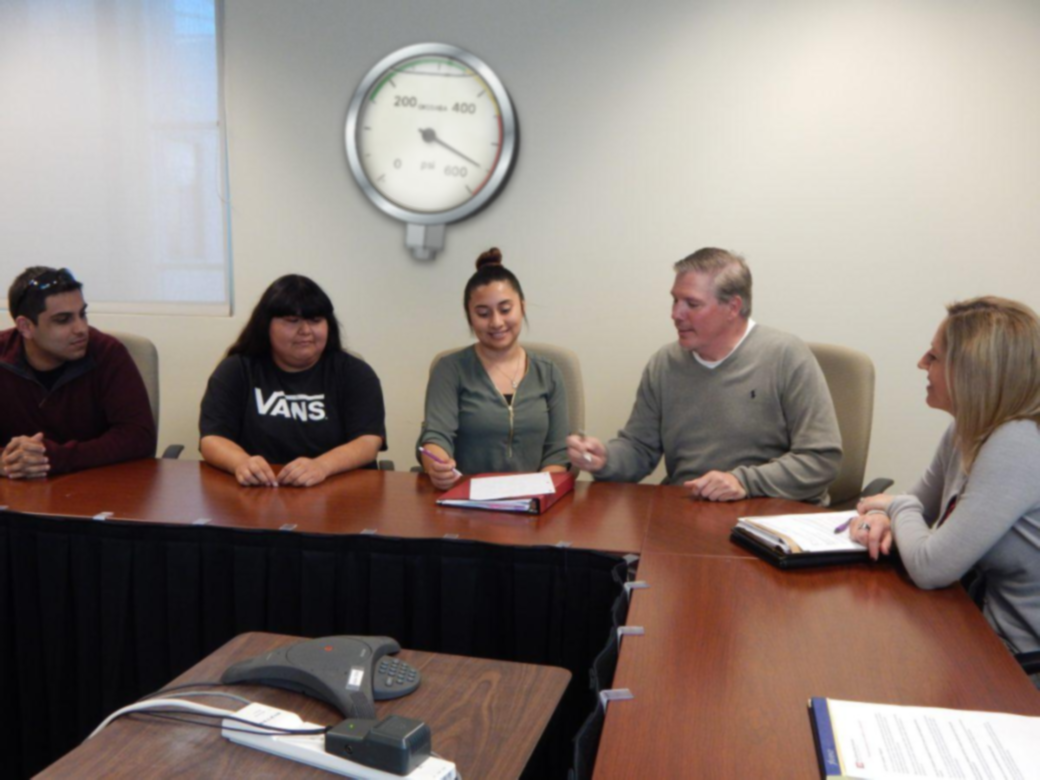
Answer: 550 psi
